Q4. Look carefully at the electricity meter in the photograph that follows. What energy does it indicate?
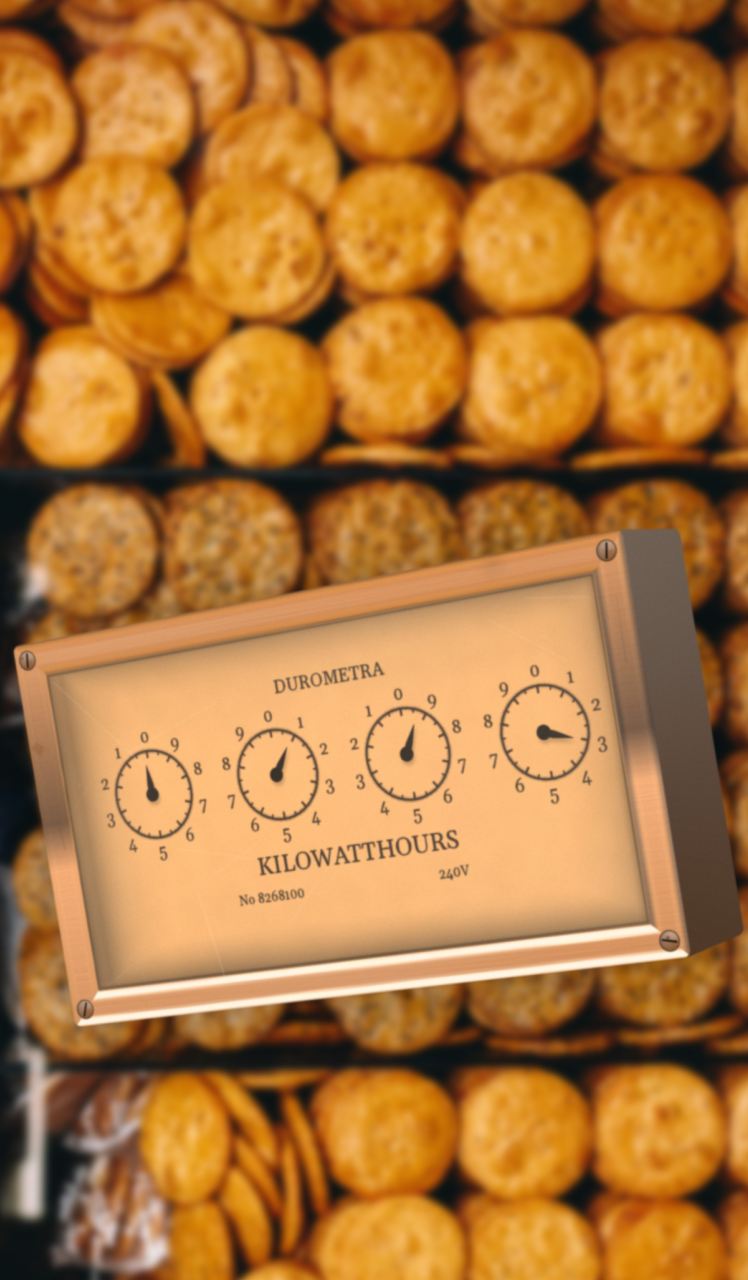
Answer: 93 kWh
